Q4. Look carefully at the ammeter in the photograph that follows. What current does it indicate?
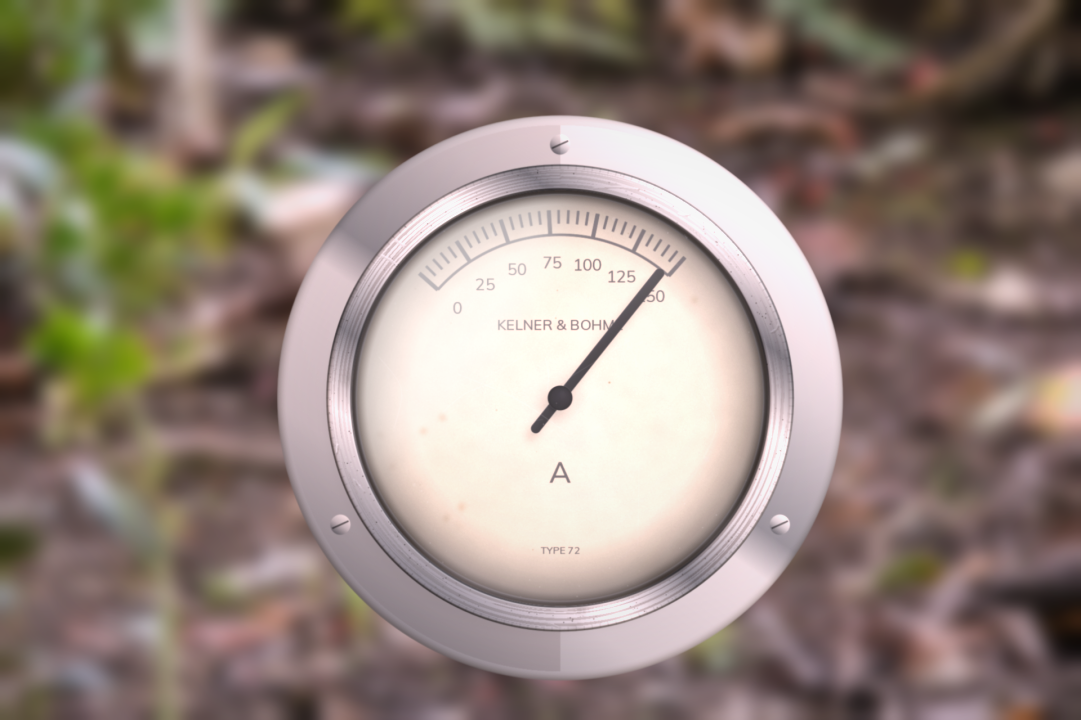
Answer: 145 A
